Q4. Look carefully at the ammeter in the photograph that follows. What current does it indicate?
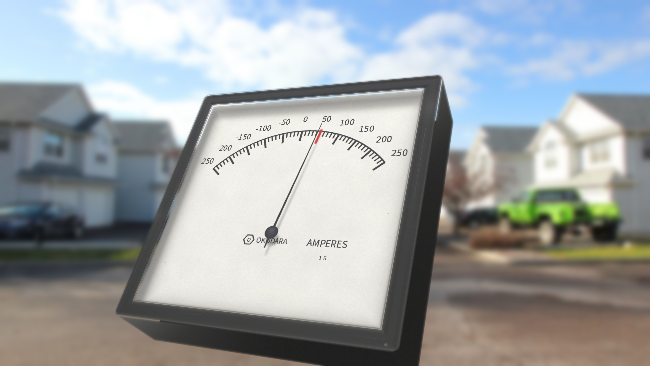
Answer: 50 A
